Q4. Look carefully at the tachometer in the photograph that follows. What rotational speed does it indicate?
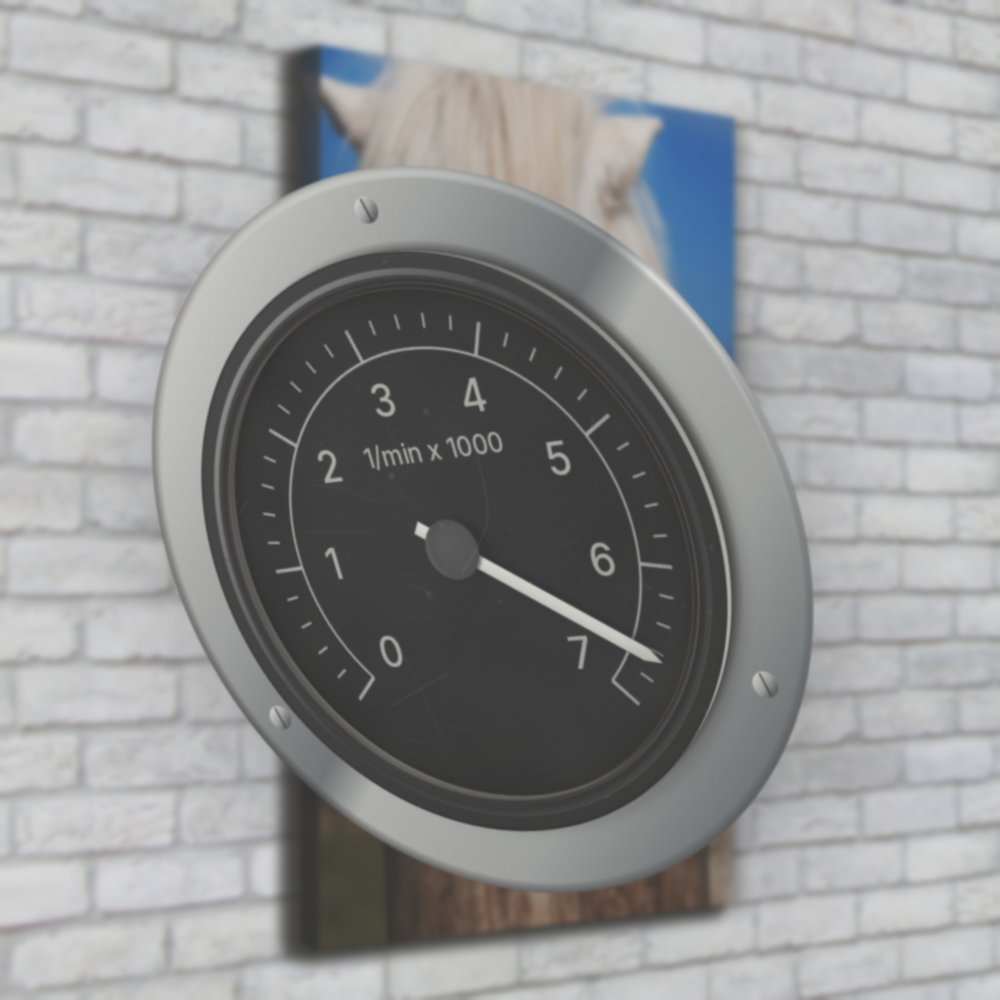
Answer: 6600 rpm
